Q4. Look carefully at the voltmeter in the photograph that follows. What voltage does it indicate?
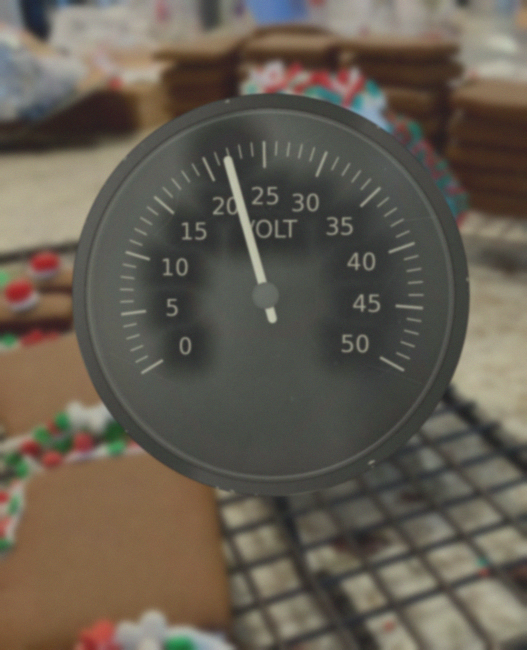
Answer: 22 V
